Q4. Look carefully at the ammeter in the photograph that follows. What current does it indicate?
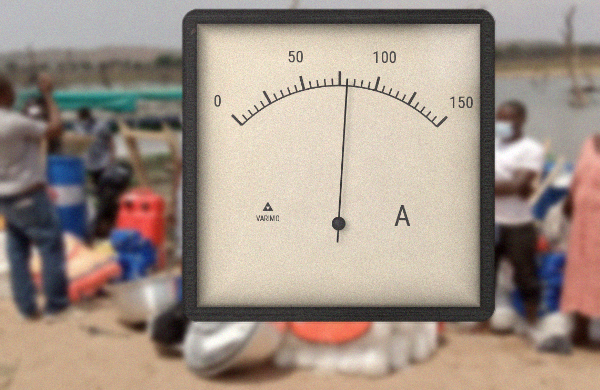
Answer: 80 A
